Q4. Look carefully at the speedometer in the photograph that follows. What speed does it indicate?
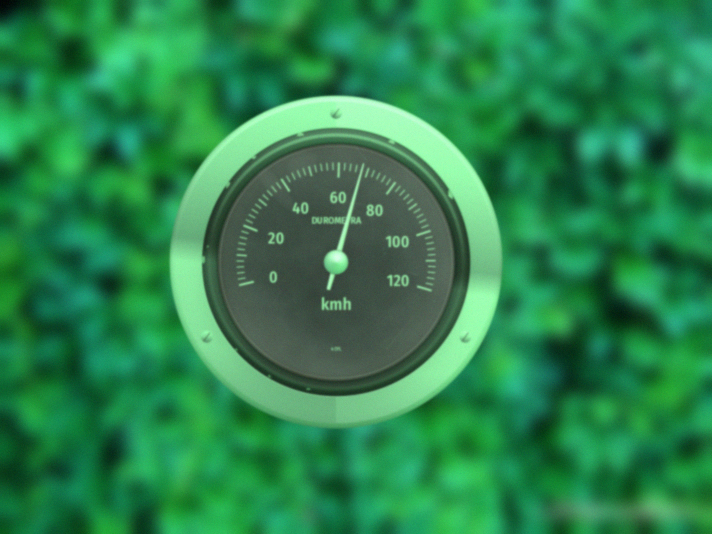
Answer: 68 km/h
